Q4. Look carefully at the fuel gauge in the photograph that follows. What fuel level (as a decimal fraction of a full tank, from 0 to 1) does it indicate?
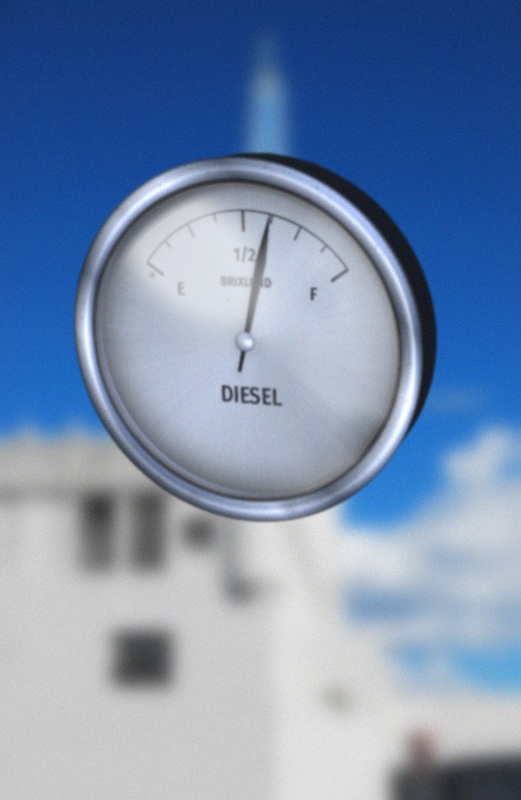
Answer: 0.625
